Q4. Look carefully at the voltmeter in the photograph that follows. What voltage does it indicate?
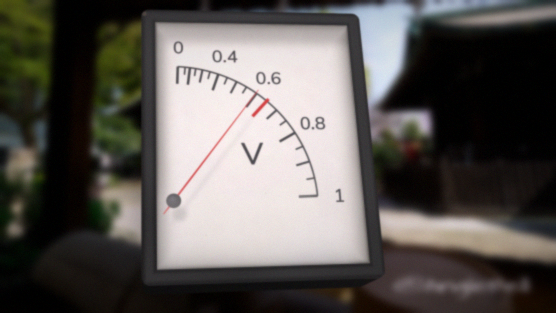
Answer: 0.6 V
